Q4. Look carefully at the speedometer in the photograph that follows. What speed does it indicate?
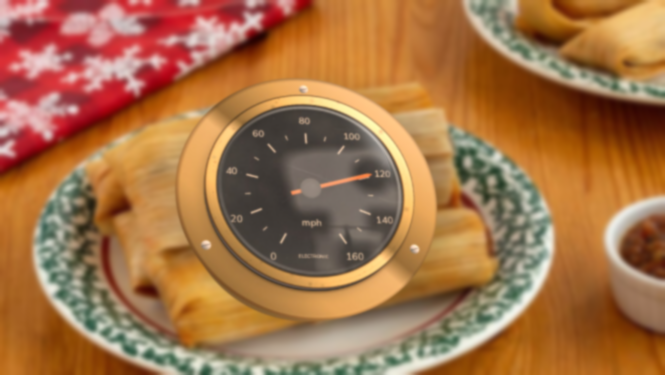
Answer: 120 mph
